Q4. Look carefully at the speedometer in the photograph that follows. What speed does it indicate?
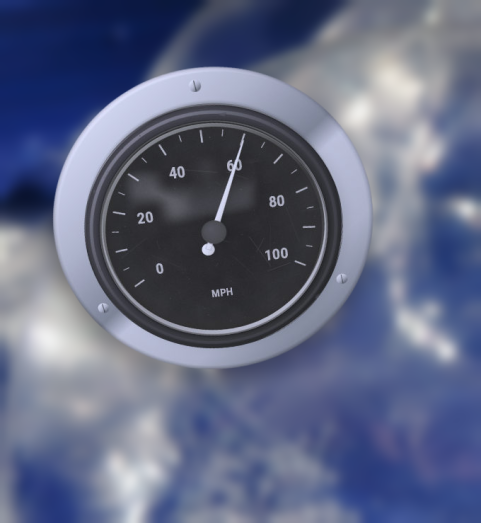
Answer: 60 mph
